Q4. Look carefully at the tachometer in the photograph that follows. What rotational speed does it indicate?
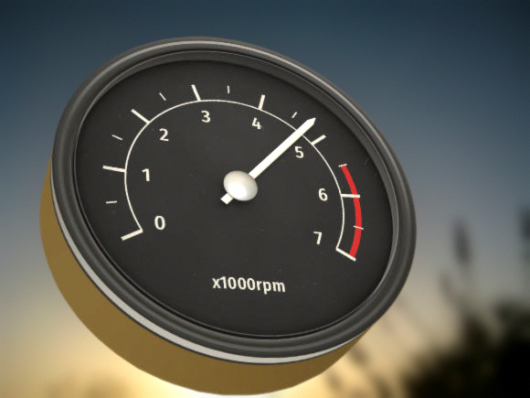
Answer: 4750 rpm
